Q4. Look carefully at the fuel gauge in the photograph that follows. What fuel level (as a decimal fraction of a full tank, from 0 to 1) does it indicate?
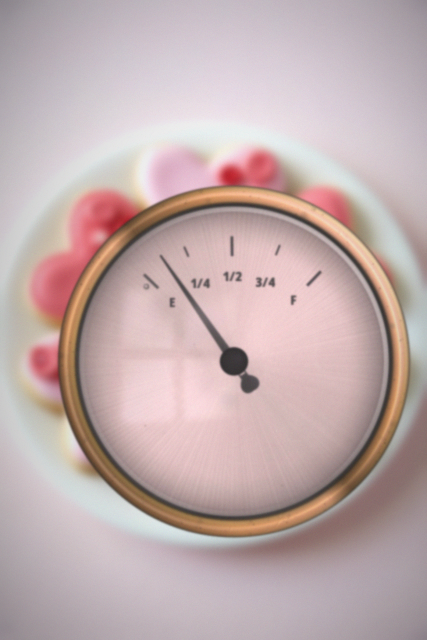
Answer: 0.125
